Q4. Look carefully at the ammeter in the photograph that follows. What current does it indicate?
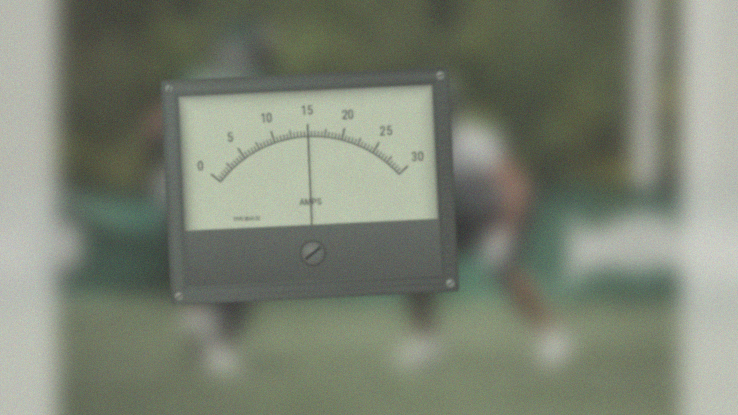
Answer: 15 A
